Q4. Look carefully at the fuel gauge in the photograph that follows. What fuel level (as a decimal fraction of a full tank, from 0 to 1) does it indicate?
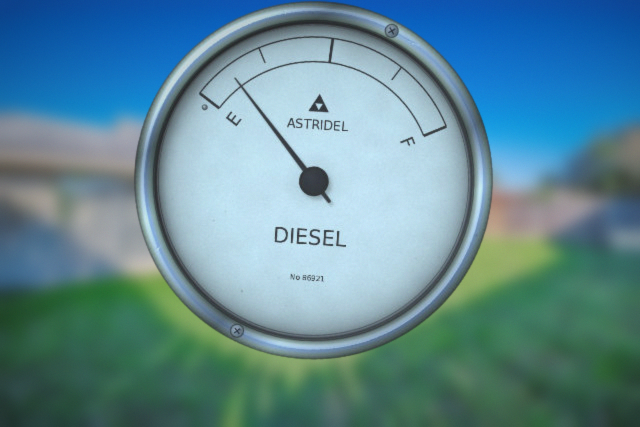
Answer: 0.125
